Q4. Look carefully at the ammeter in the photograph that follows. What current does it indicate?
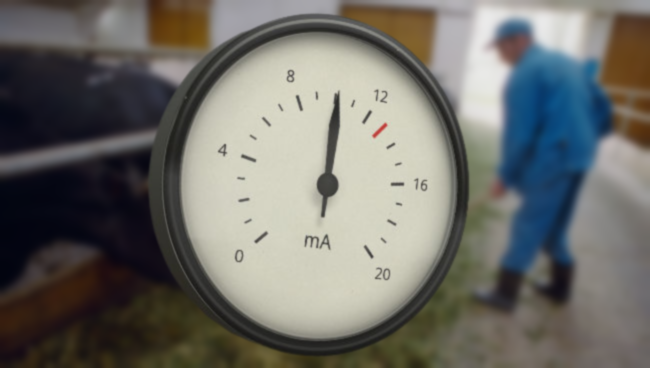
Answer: 10 mA
